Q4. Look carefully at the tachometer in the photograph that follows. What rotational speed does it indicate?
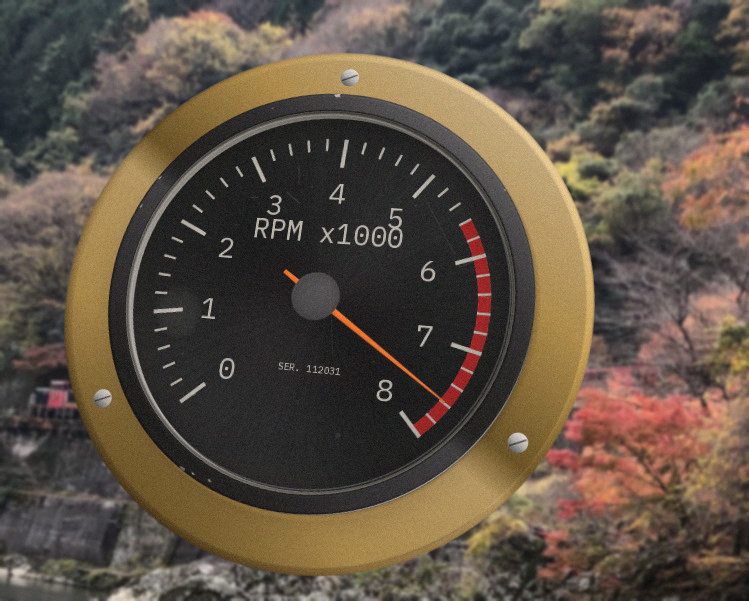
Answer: 7600 rpm
